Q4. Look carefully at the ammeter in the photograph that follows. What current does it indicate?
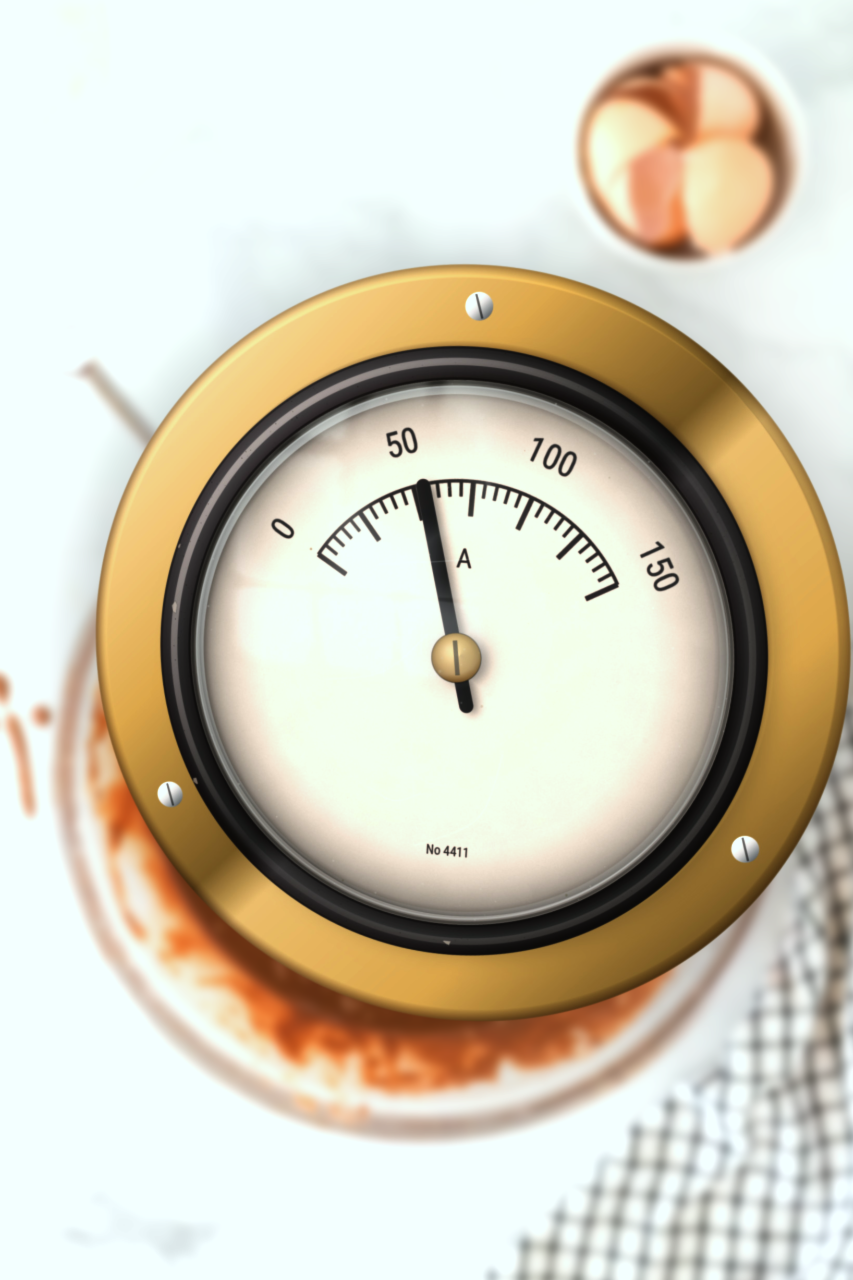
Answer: 55 A
